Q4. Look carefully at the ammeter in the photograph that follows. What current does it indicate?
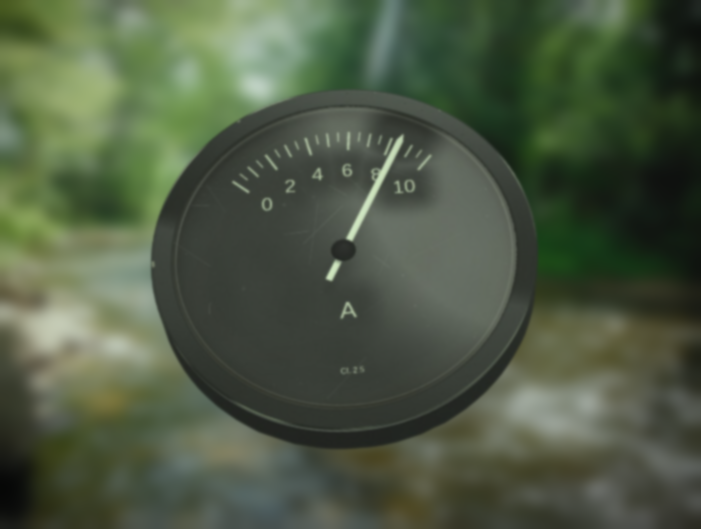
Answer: 8.5 A
